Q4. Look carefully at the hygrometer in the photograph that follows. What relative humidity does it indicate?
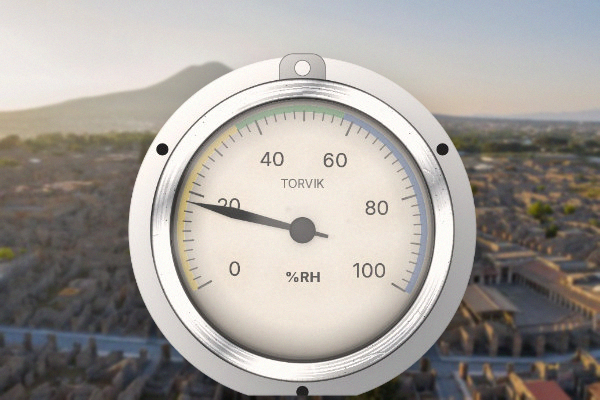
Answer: 18 %
